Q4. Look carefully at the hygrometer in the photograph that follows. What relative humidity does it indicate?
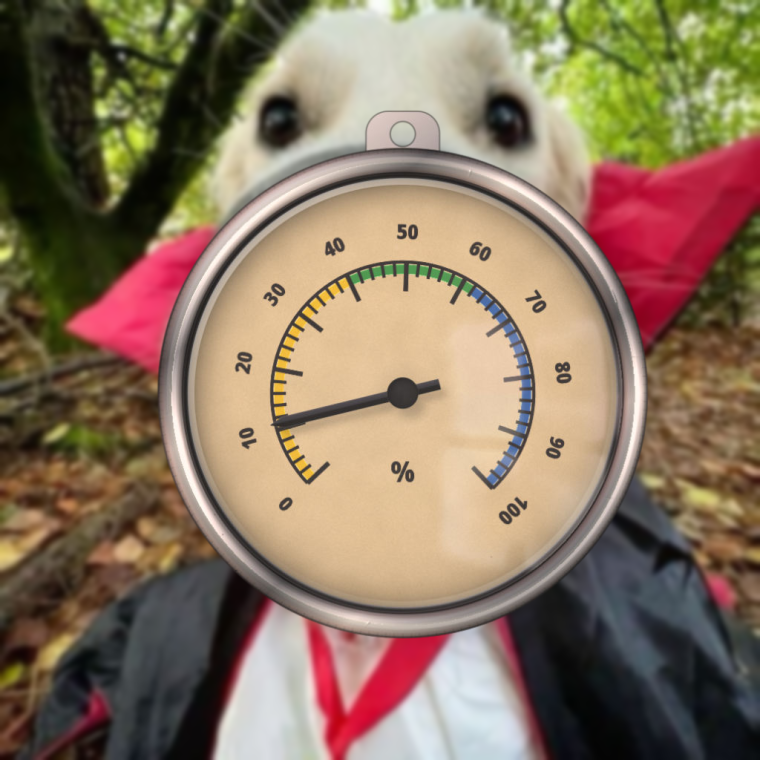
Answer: 11 %
